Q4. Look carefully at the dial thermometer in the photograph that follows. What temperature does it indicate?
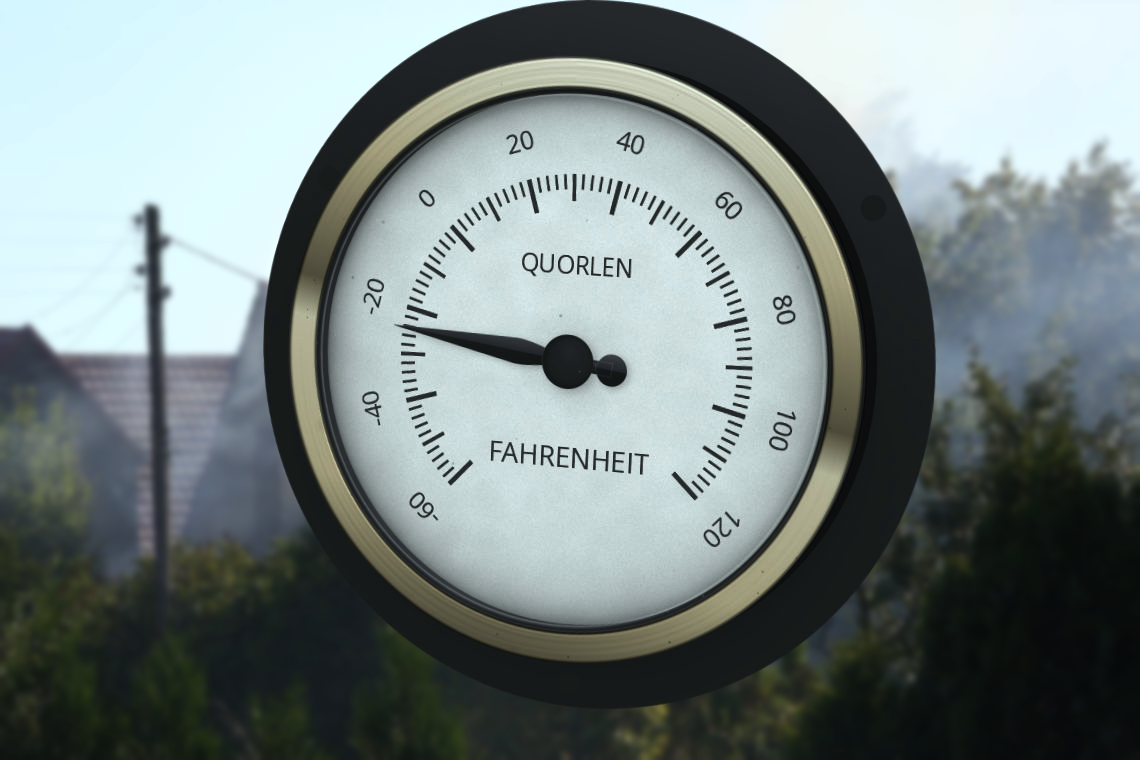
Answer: -24 °F
